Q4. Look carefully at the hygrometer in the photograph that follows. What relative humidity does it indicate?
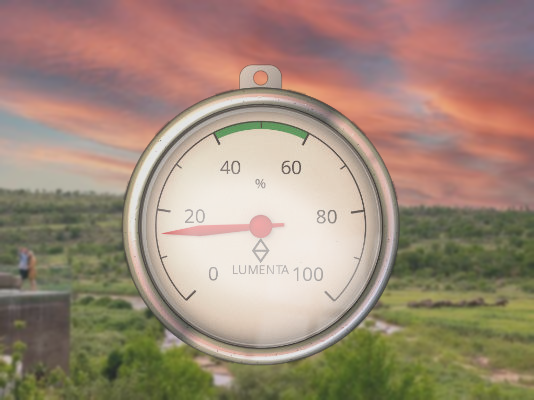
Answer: 15 %
